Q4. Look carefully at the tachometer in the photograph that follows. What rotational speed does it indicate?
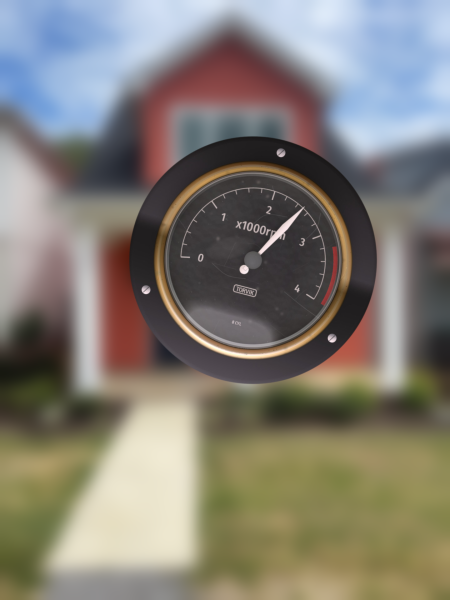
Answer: 2500 rpm
